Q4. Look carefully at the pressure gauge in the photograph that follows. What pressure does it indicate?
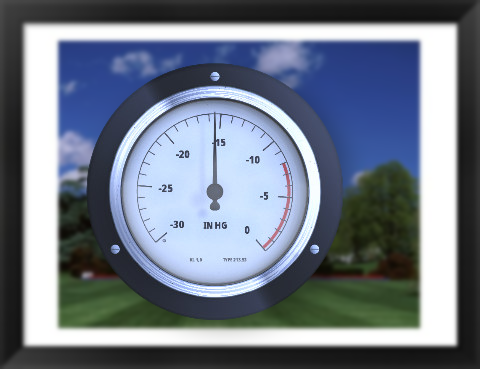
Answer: -15.5 inHg
